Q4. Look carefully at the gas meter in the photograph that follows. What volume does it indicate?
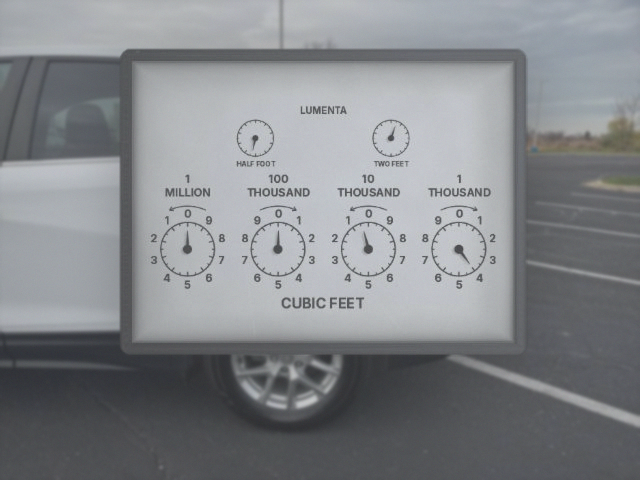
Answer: 400 ft³
